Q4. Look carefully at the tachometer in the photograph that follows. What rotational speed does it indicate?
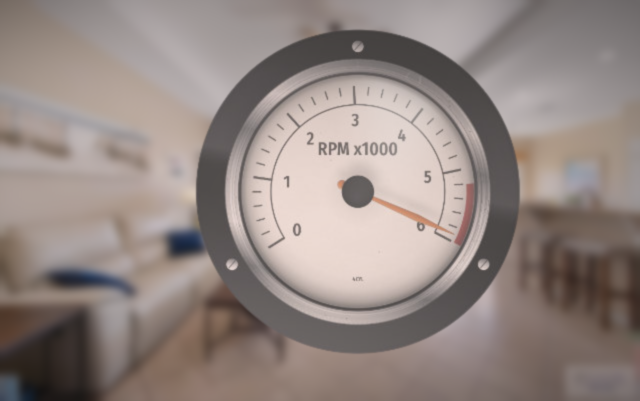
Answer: 5900 rpm
